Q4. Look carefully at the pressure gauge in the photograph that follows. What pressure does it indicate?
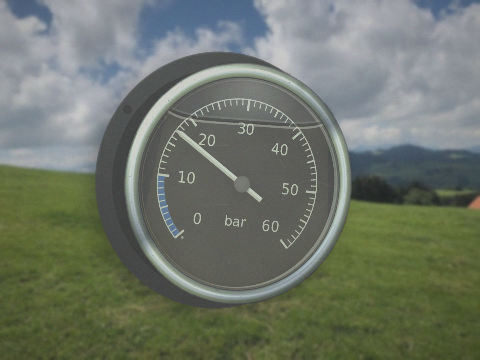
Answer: 17 bar
